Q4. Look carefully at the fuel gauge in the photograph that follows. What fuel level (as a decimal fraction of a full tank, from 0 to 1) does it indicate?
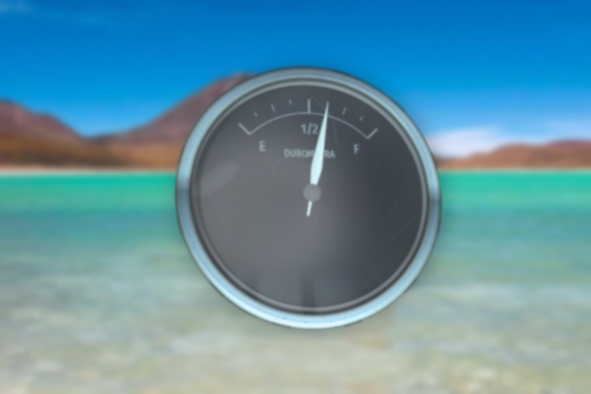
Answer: 0.625
